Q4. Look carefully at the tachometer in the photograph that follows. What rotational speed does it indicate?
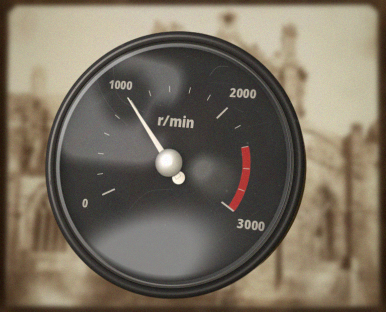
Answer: 1000 rpm
